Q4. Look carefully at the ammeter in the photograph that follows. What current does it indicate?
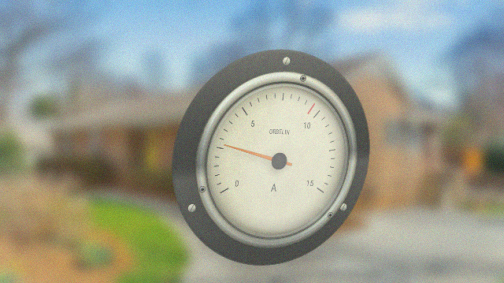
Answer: 2.75 A
